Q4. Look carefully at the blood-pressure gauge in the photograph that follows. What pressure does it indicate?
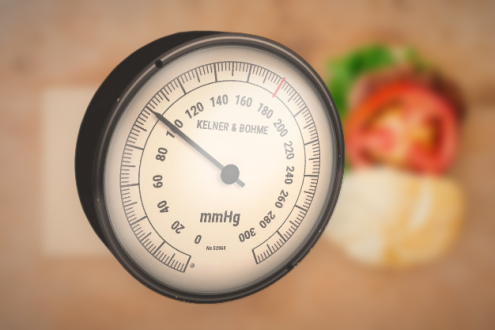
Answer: 100 mmHg
